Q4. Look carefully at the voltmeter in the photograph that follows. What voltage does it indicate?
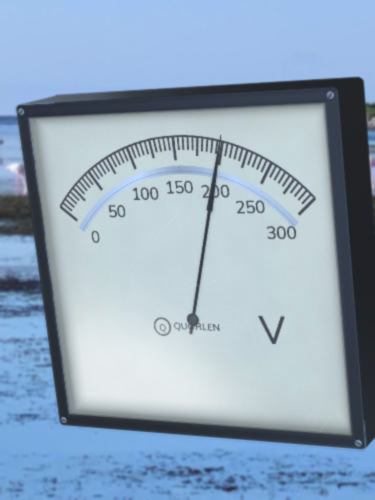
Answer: 200 V
